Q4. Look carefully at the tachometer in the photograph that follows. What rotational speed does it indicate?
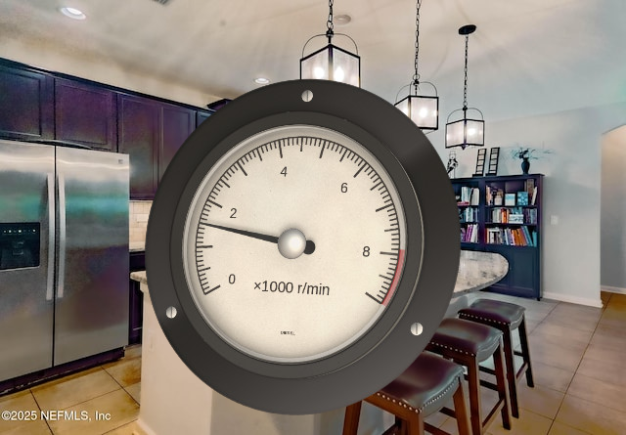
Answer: 1500 rpm
